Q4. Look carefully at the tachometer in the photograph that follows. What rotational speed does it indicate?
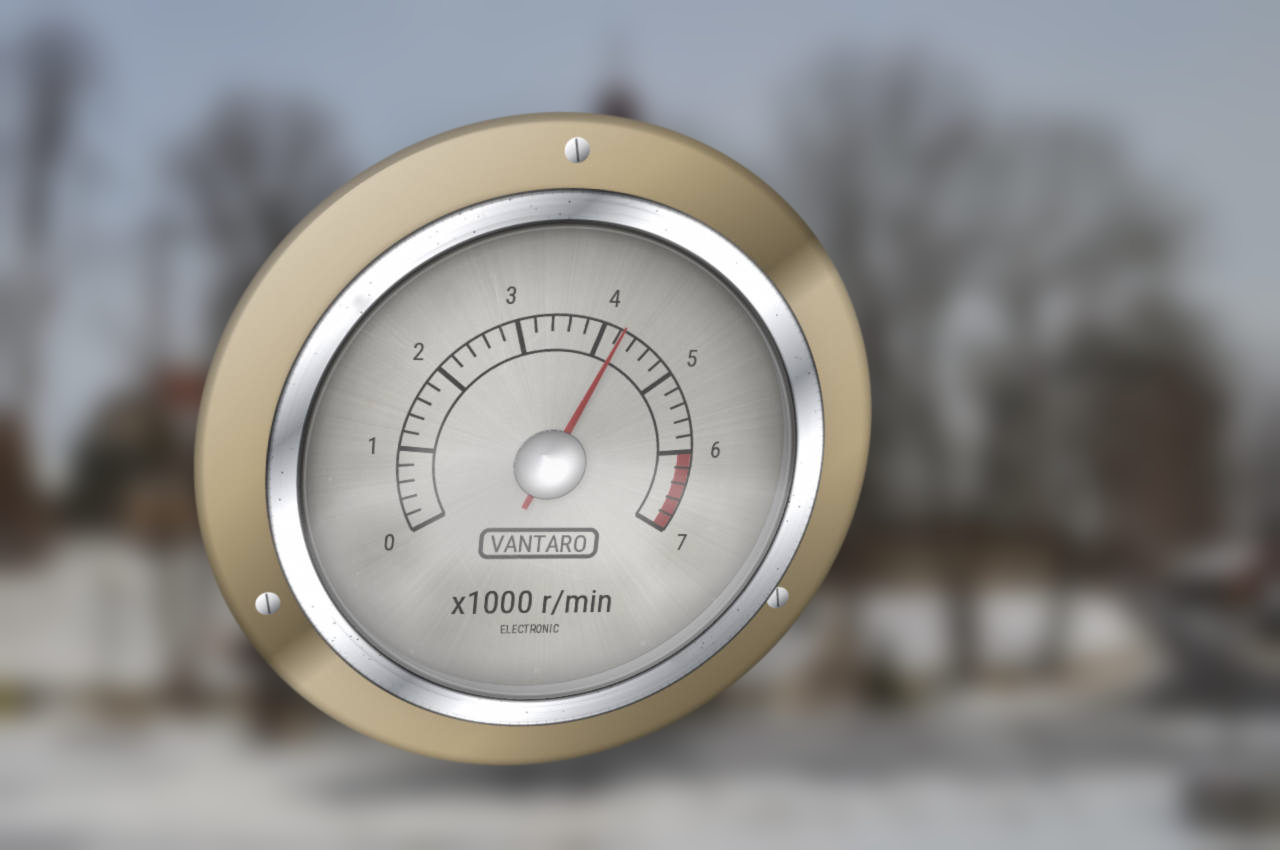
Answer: 4200 rpm
